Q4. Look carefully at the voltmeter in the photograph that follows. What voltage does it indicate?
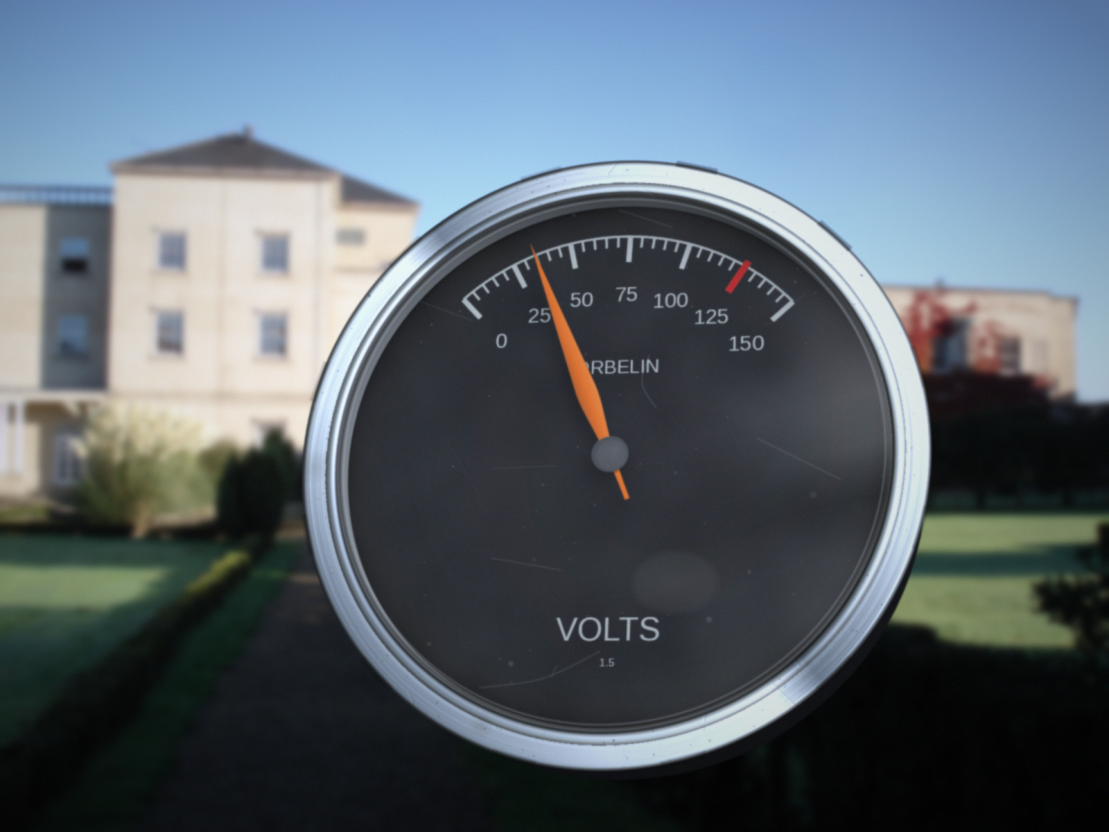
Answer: 35 V
